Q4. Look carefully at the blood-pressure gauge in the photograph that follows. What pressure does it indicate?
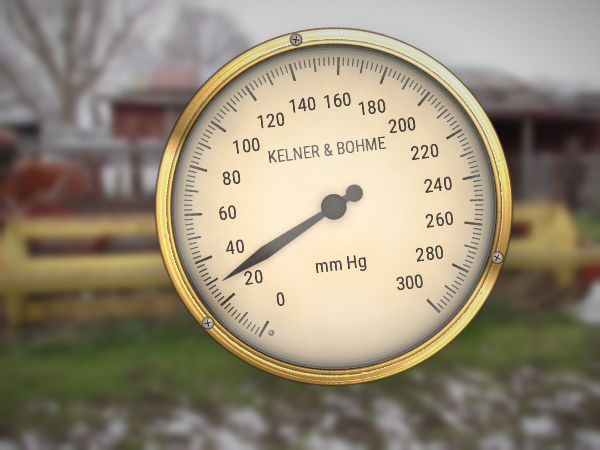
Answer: 28 mmHg
